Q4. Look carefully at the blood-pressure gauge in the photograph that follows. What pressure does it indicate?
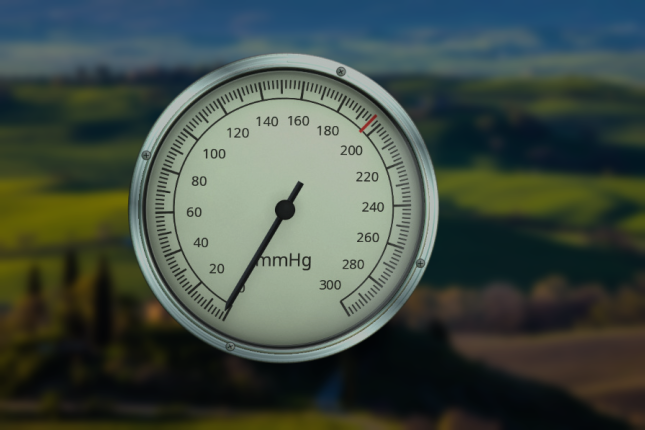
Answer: 2 mmHg
